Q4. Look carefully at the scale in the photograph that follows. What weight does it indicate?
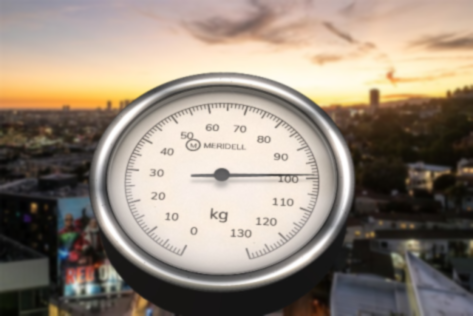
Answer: 100 kg
